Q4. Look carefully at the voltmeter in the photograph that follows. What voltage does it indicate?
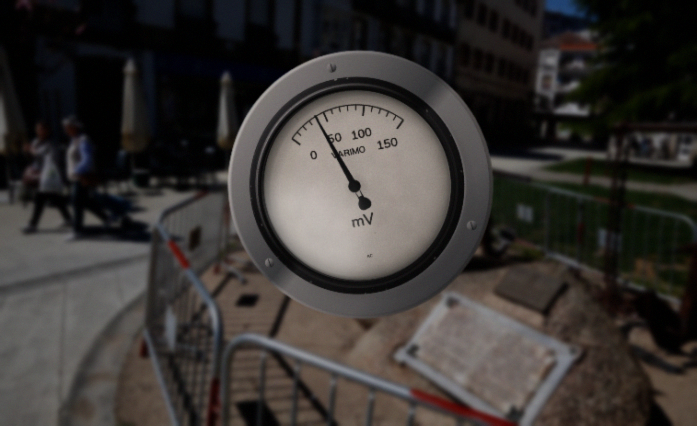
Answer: 40 mV
